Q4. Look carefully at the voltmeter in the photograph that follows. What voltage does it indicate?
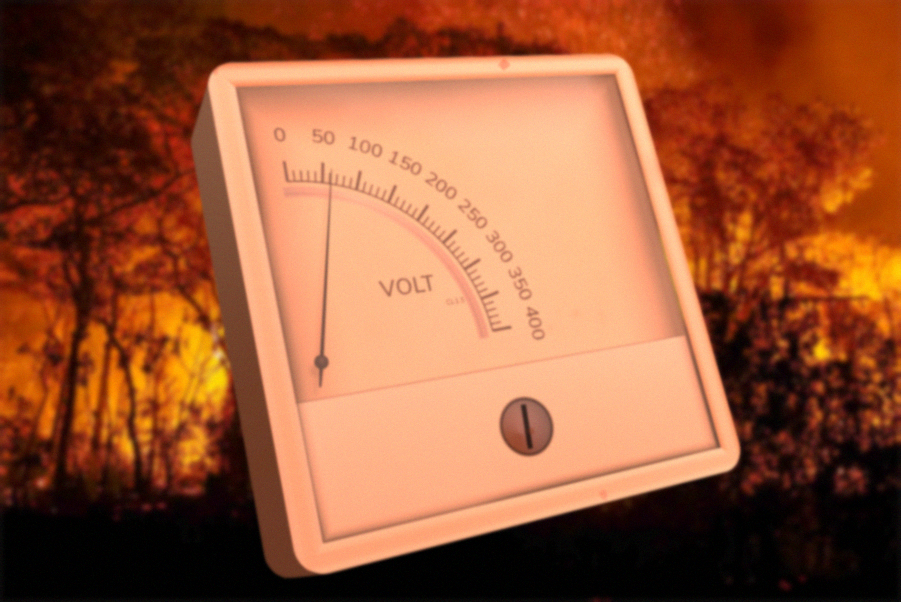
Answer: 60 V
